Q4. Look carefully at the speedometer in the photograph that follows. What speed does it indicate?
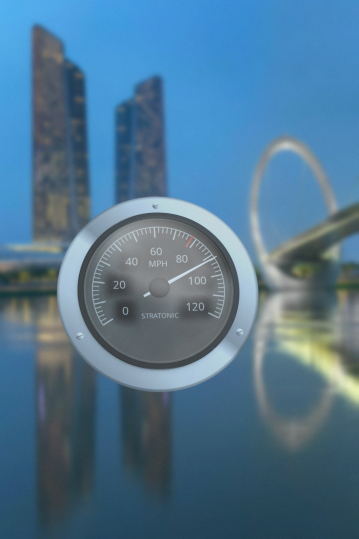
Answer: 92 mph
